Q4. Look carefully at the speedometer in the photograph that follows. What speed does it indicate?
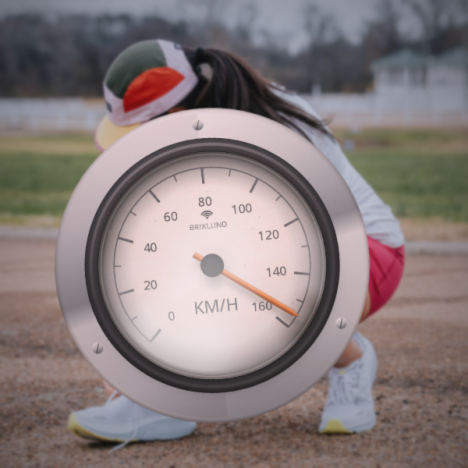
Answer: 155 km/h
